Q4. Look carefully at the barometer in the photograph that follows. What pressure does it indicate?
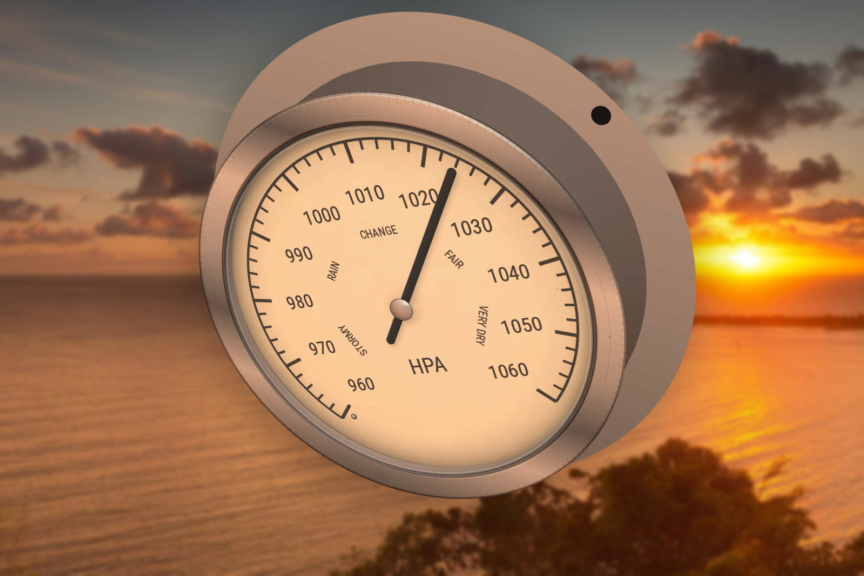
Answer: 1024 hPa
